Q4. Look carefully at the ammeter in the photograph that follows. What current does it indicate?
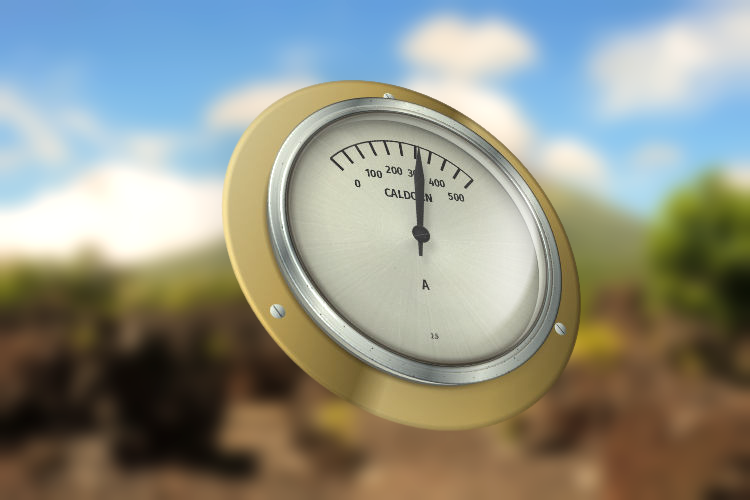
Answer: 300 A
